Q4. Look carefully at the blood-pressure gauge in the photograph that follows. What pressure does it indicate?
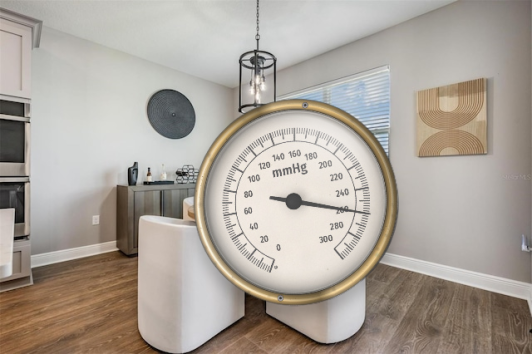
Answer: 260 mmHg
